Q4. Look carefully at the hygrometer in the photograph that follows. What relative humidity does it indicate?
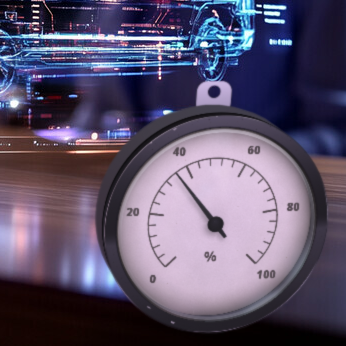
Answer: 36 %
